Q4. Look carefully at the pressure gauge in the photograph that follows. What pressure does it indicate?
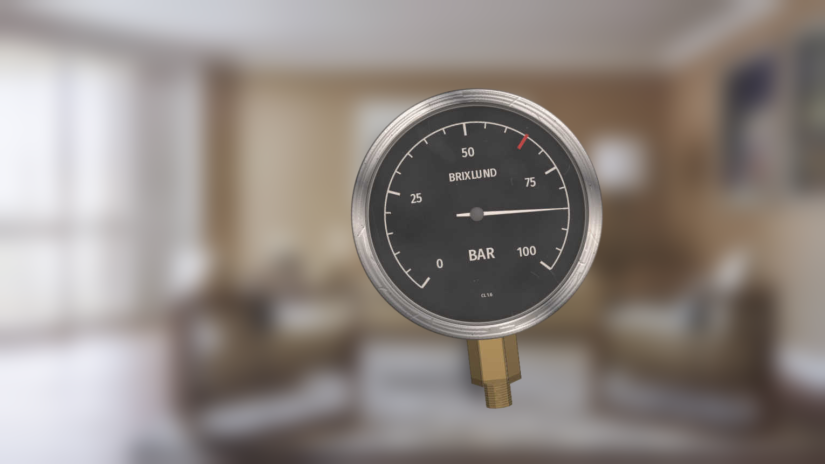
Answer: 85 bar
